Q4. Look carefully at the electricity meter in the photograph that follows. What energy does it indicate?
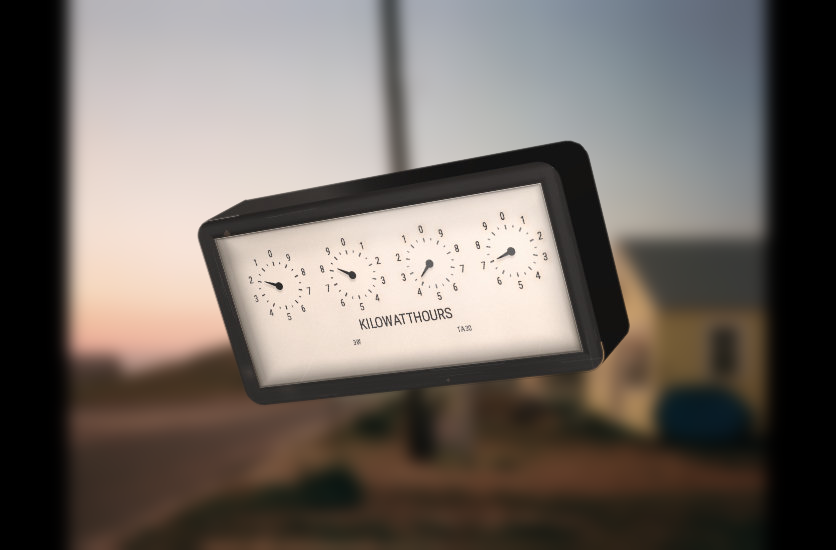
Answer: 1837 kWh
